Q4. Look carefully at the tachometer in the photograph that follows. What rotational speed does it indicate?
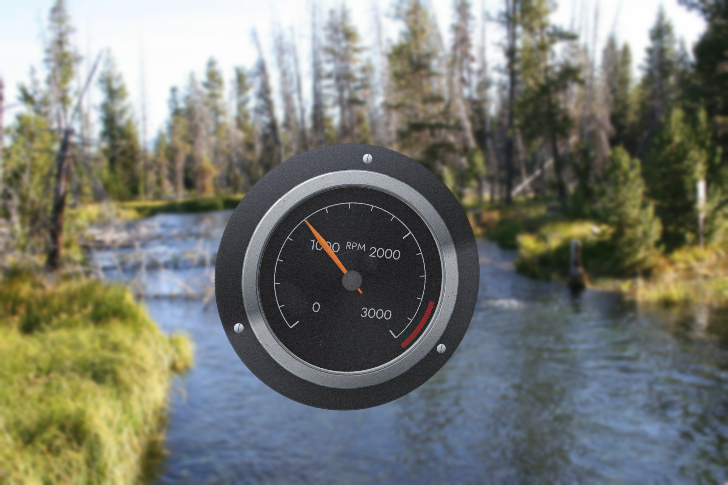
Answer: 1000 rpm
